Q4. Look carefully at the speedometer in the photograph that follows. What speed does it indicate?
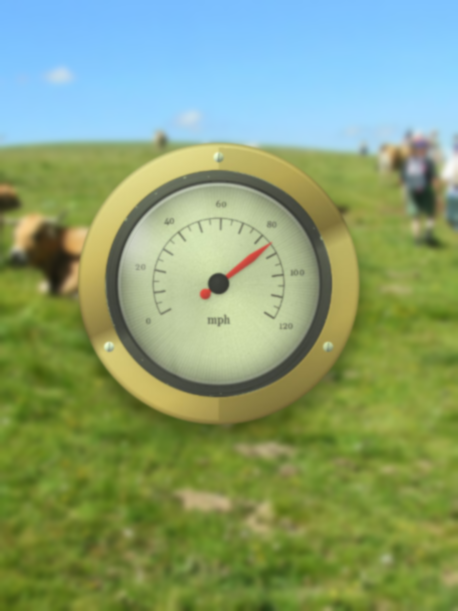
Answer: 85 mph
